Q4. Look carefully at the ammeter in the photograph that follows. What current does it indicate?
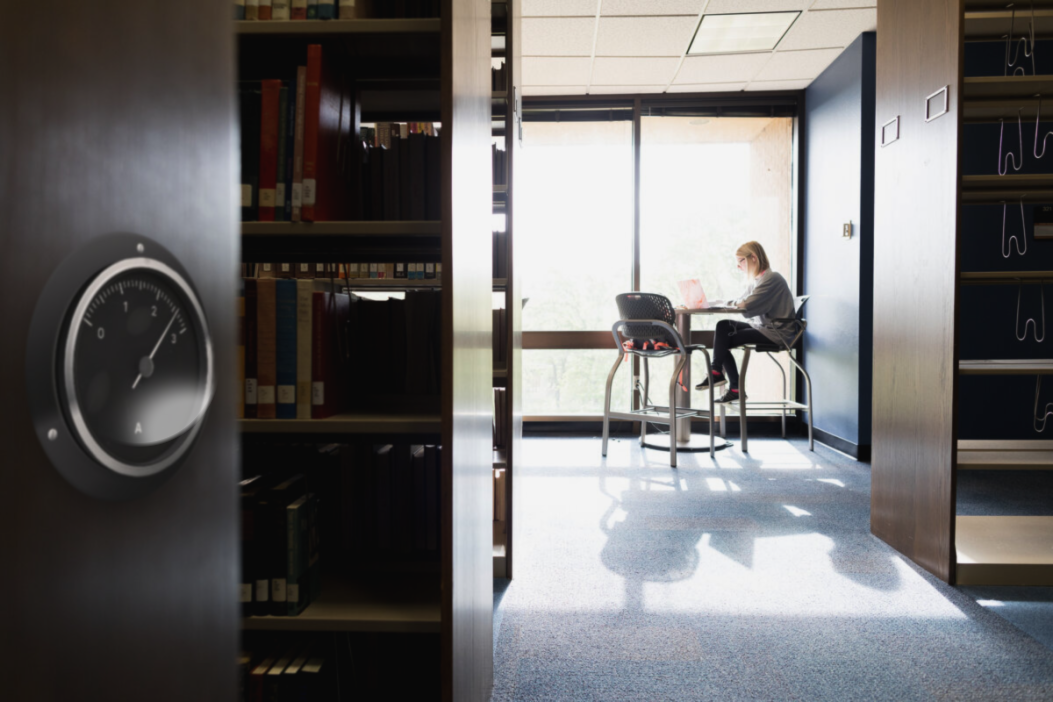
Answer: 2.5 A
